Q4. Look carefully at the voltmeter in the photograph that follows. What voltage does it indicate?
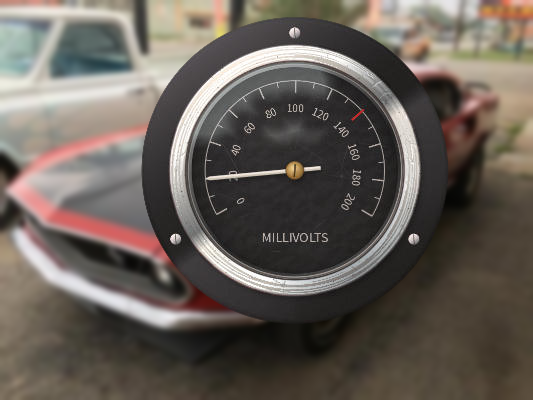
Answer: 20 mV
